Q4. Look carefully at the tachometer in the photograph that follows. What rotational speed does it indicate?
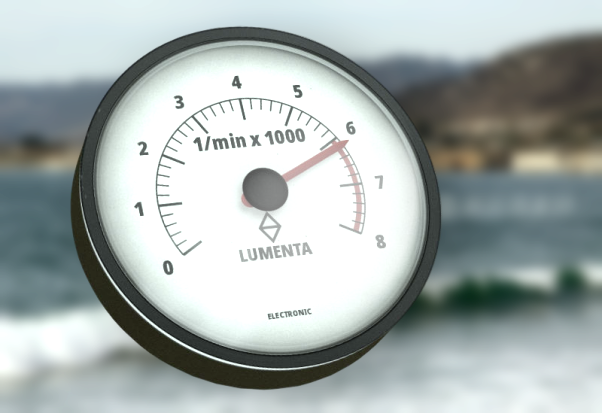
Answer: 6200 rpm
